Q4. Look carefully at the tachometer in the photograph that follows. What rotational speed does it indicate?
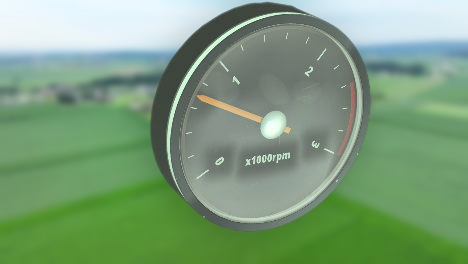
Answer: 700 rpm
